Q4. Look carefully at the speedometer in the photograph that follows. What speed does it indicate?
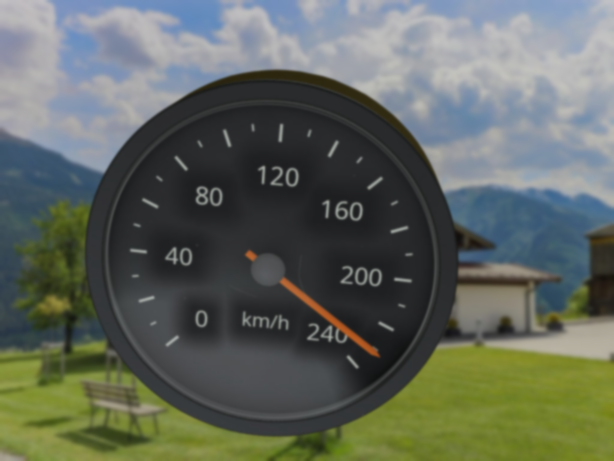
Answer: 230 km/h
